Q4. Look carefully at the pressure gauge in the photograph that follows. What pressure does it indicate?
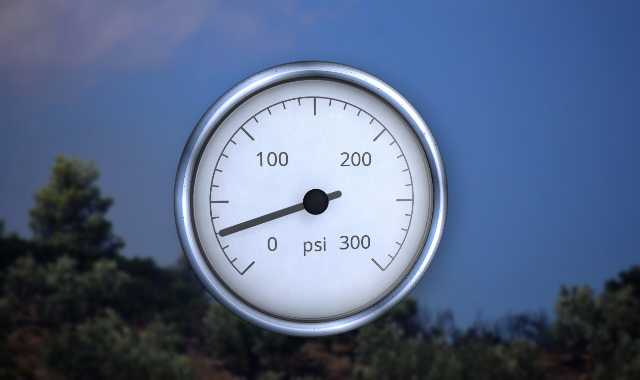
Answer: 30 psi
